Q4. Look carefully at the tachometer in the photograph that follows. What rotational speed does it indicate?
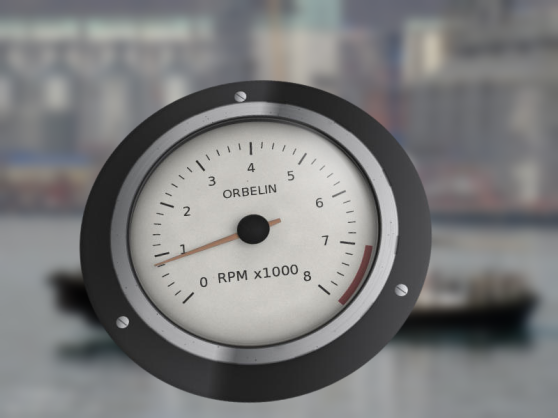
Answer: 800 rpm
